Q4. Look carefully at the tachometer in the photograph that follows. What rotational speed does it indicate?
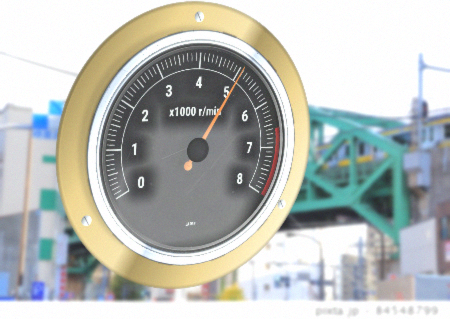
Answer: 5000 rpm
